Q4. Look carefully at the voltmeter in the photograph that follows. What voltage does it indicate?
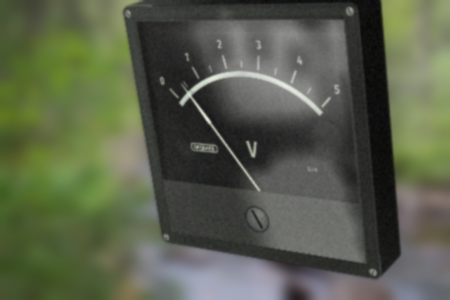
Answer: 0.5 V
